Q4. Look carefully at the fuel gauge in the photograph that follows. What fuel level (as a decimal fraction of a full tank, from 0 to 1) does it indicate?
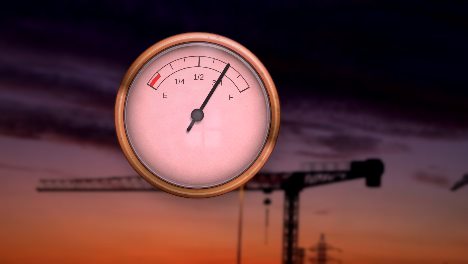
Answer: 0.75
